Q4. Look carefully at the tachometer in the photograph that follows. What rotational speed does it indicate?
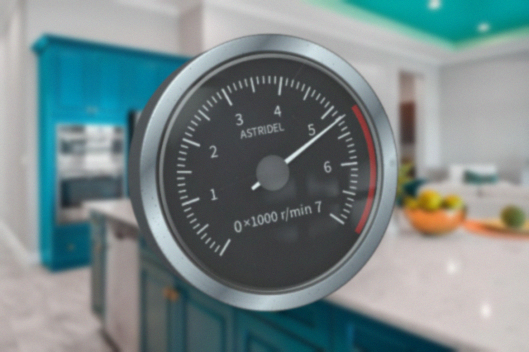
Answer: 5200 rpm
